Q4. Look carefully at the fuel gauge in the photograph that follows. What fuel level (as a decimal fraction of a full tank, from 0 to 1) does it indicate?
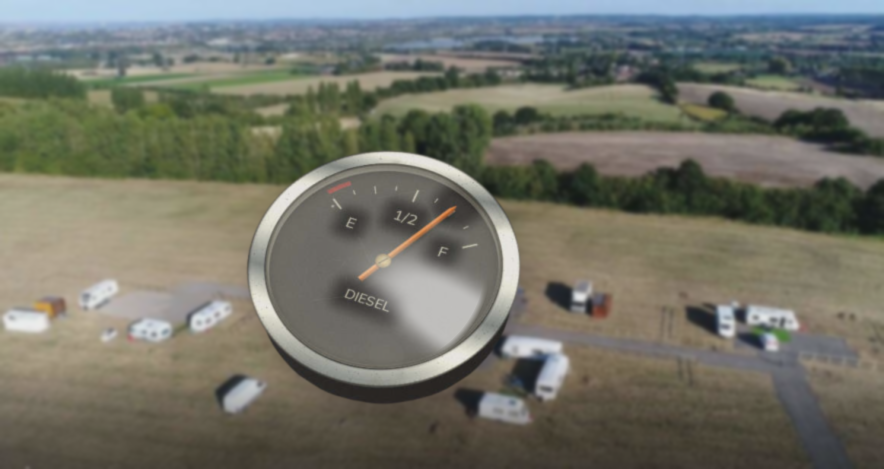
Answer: 0.75
